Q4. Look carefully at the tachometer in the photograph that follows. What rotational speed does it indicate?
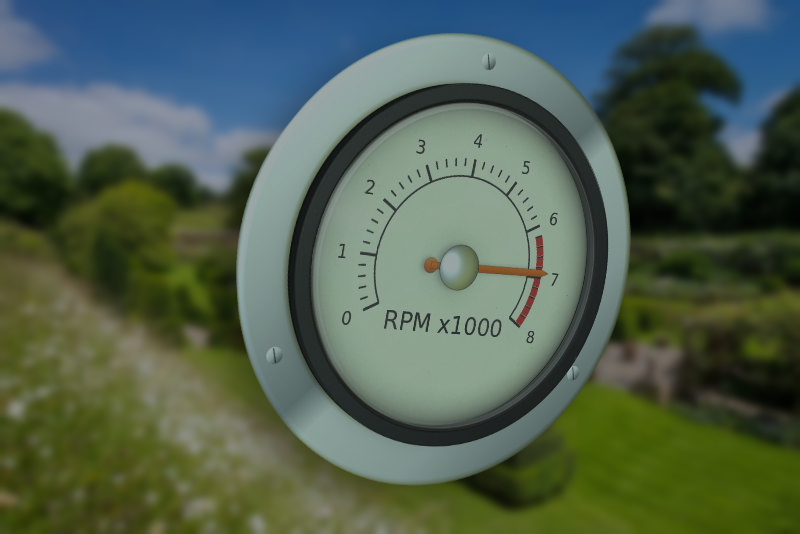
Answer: 6900 rpm
